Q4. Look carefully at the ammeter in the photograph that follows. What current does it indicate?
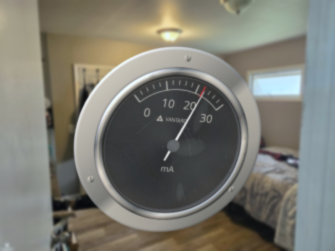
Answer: 22 mA
